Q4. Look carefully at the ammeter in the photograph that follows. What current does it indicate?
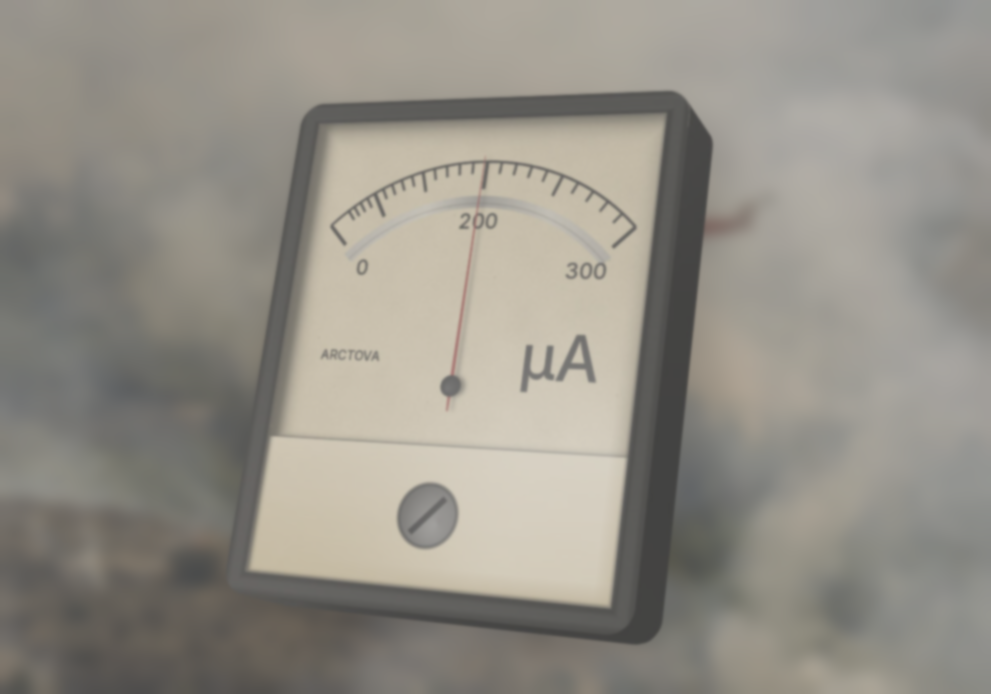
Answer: 200 µA
